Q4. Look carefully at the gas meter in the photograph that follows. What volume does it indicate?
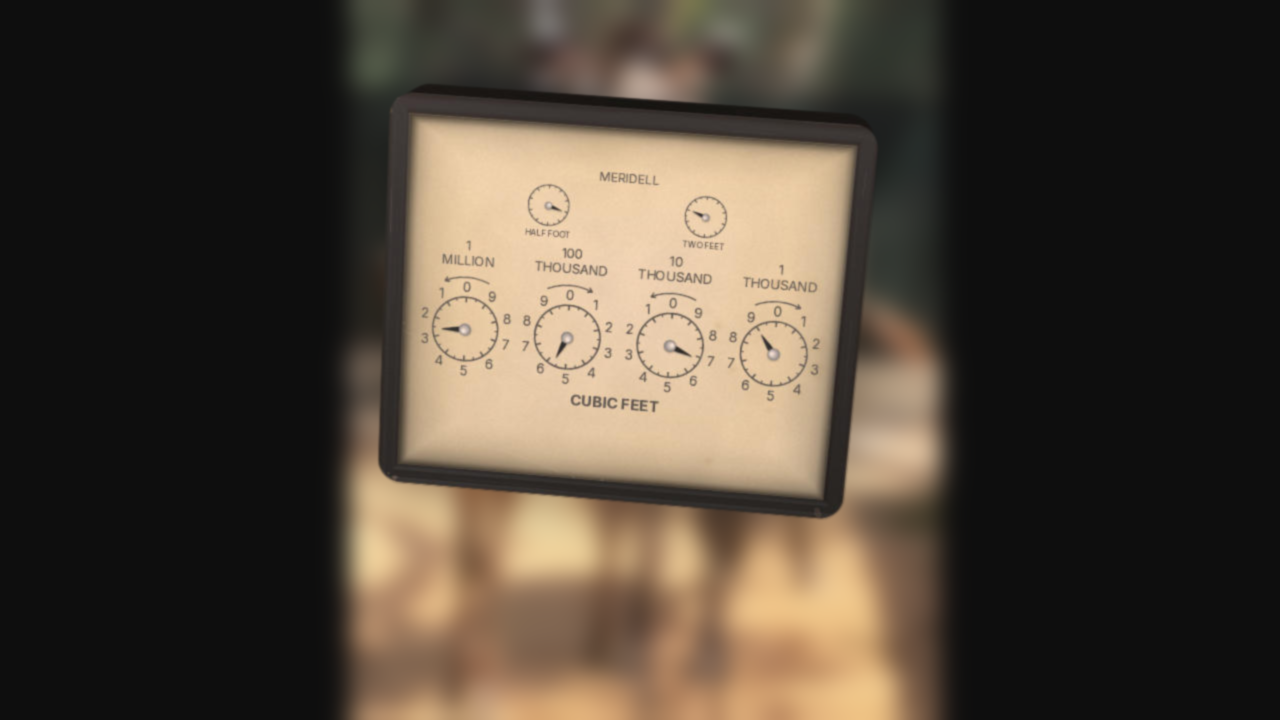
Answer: 256900 ft³
